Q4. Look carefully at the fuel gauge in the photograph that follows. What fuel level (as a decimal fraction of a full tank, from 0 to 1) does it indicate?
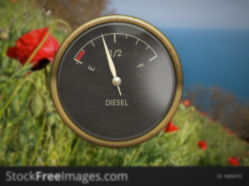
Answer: 0.375
